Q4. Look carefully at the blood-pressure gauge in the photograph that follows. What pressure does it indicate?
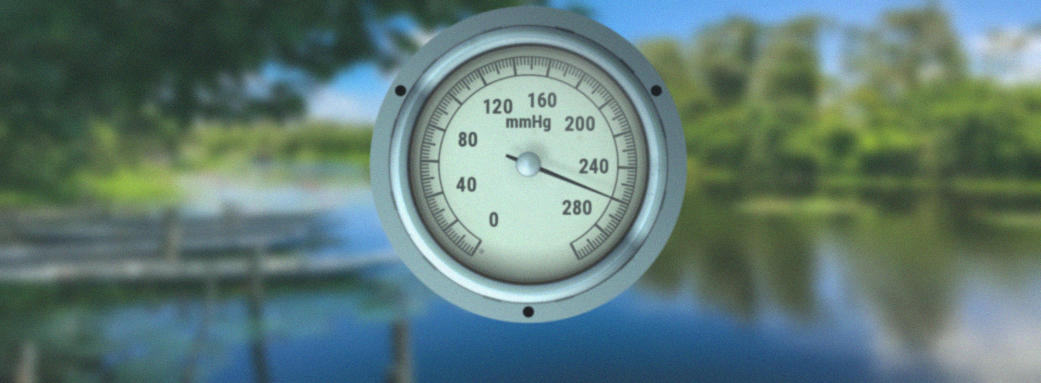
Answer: 260 mmHg
